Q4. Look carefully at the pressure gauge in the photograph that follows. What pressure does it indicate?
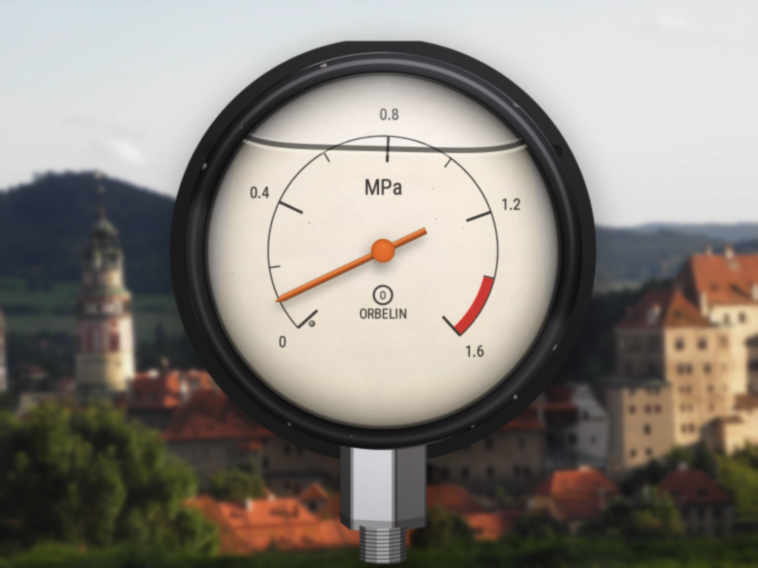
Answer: 0.1 MPa
